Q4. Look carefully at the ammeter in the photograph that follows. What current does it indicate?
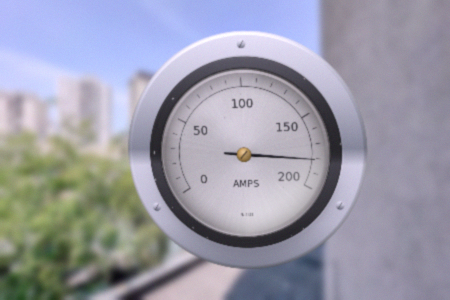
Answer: 180 A
